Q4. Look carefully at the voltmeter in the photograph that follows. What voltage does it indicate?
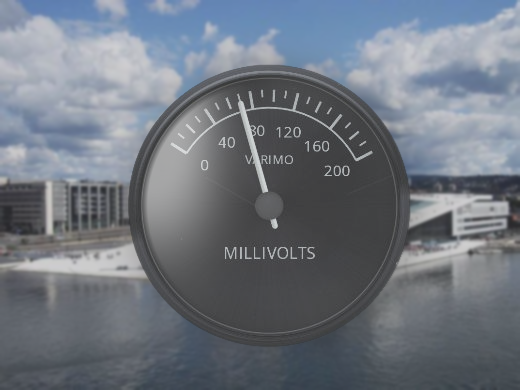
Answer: 70 mV
